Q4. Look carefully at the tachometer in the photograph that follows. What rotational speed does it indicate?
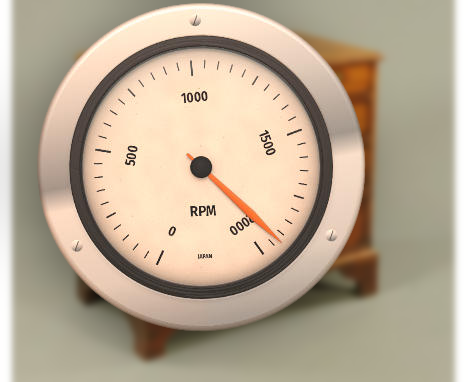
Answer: 1925 rpm
